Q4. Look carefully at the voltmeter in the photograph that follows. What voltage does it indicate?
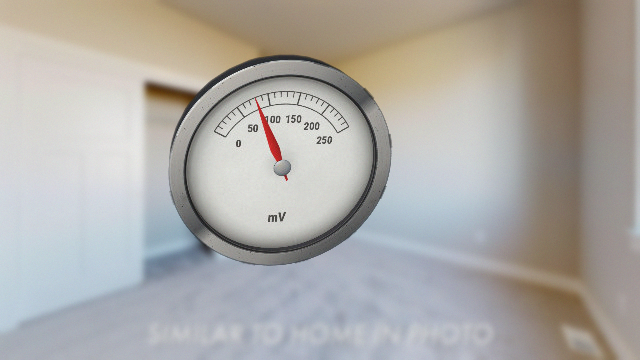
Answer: 80 mV
